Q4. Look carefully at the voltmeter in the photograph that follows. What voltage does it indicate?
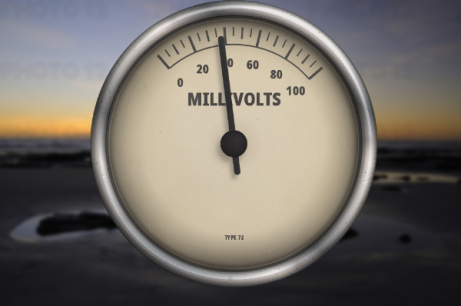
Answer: 37.5 mV
